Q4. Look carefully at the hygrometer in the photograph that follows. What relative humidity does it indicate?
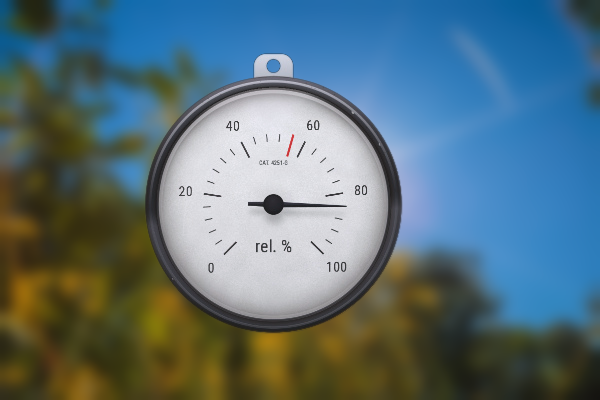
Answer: 84 %
